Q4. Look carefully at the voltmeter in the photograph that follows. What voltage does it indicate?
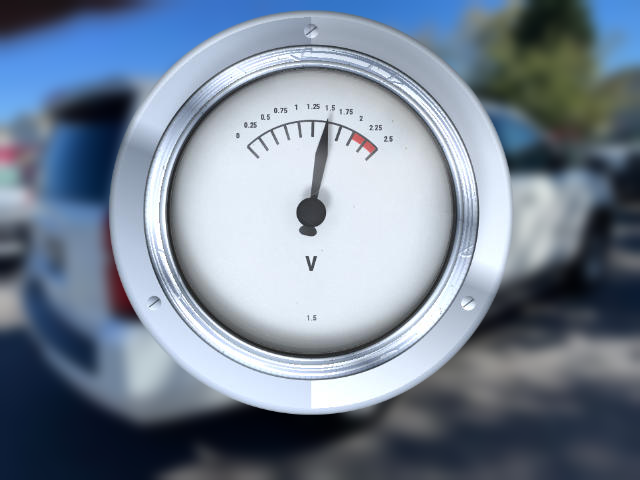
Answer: 1.5 V
